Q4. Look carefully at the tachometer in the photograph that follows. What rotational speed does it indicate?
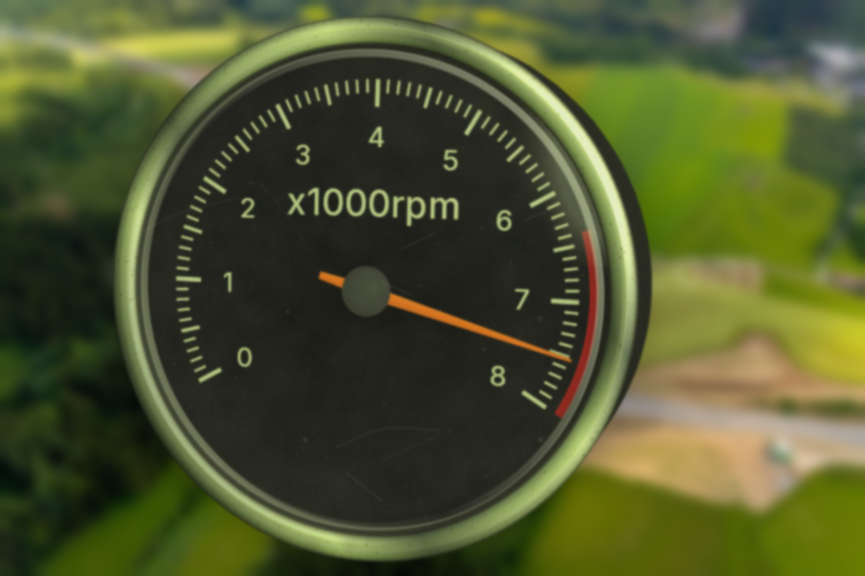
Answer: 7500 rpm
